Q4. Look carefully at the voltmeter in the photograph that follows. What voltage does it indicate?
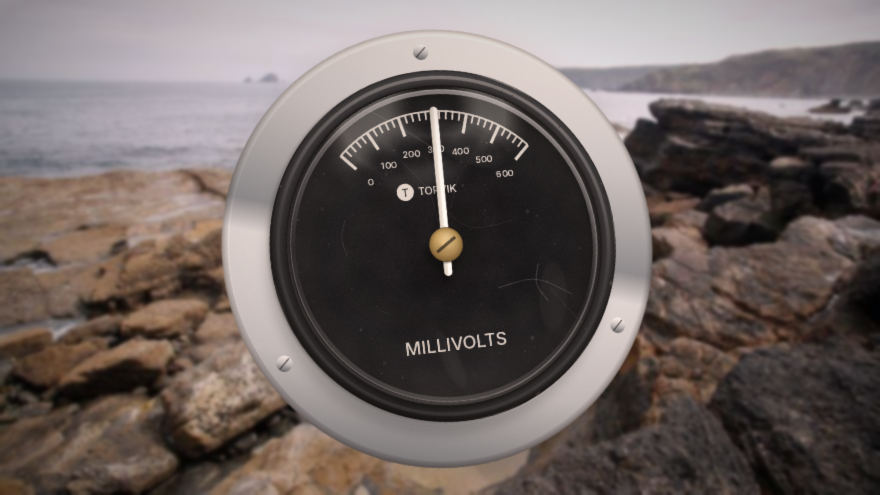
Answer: 300 mV
